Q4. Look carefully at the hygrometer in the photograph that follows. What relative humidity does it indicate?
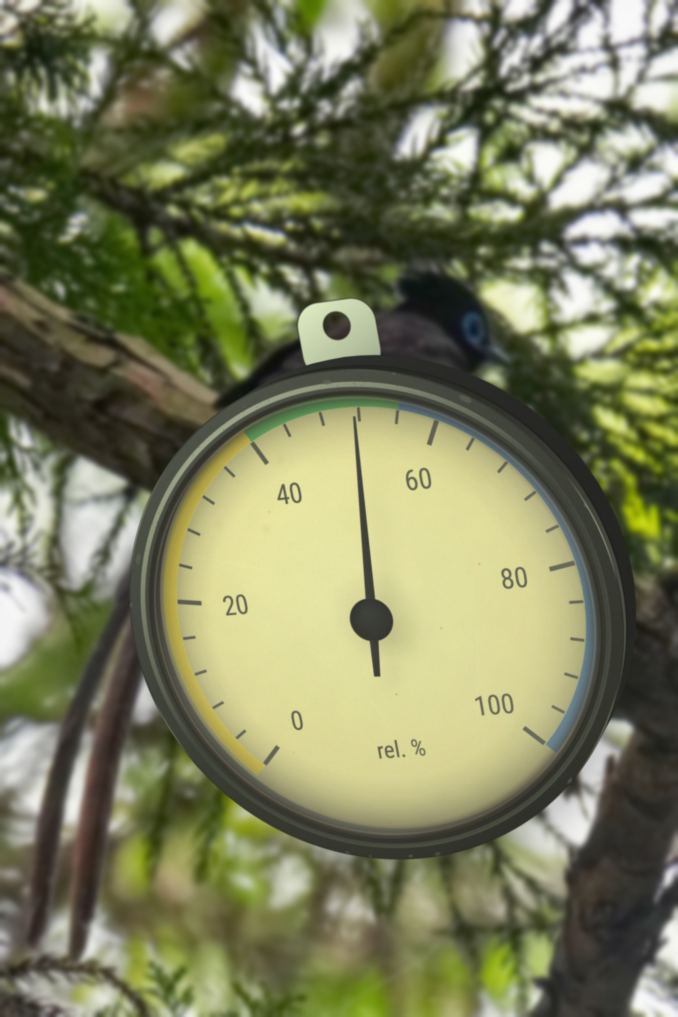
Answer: 52 %
